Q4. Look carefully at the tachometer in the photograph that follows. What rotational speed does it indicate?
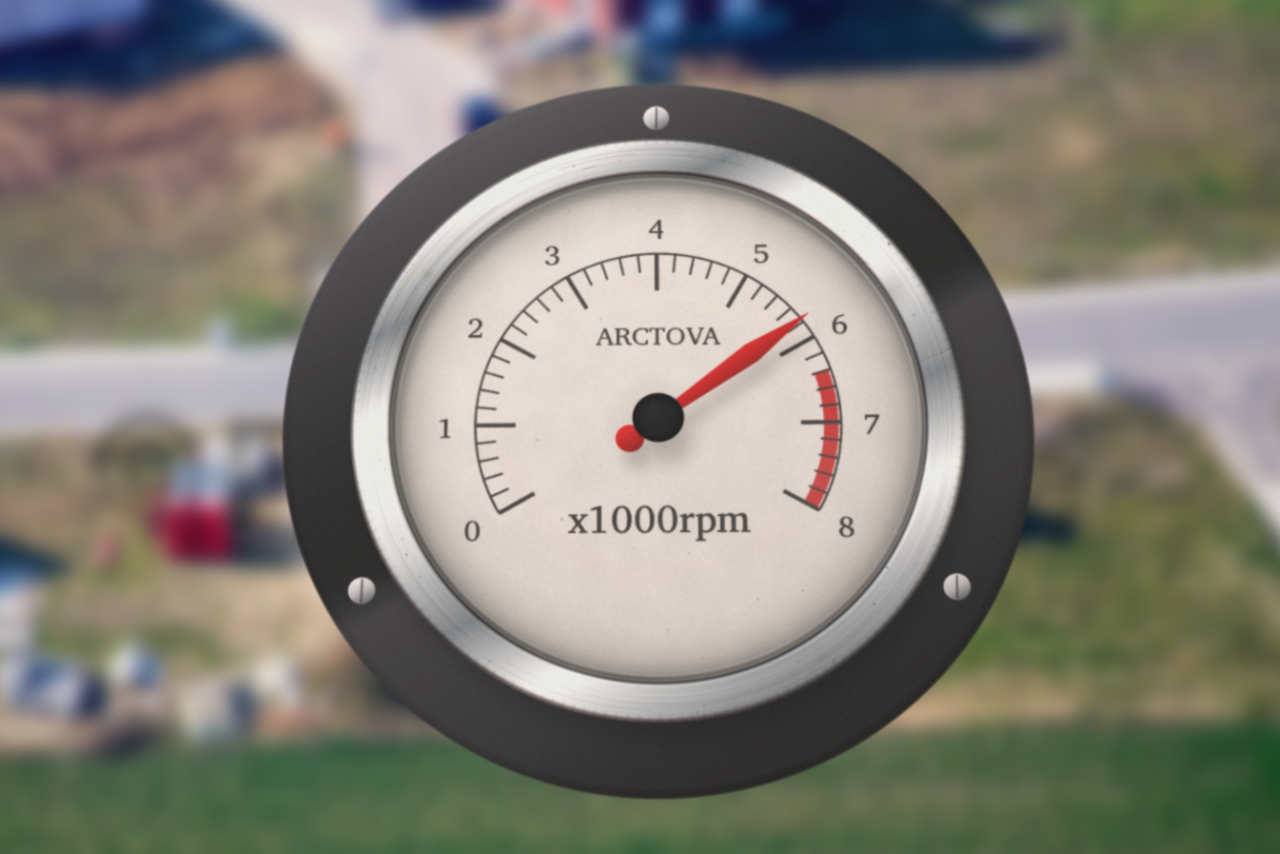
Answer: 5800 rpm
